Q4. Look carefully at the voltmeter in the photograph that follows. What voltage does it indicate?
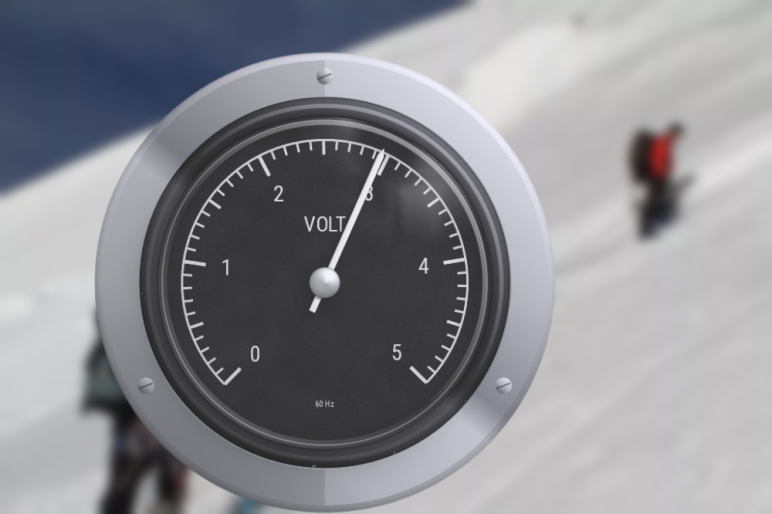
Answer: 2.95 V
